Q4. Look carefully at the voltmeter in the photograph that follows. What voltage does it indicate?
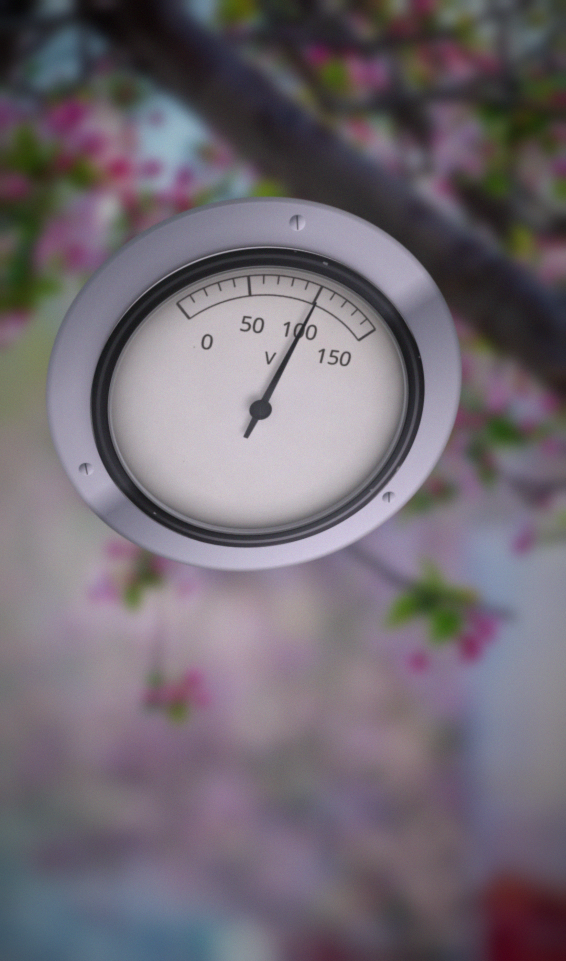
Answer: 100 V
